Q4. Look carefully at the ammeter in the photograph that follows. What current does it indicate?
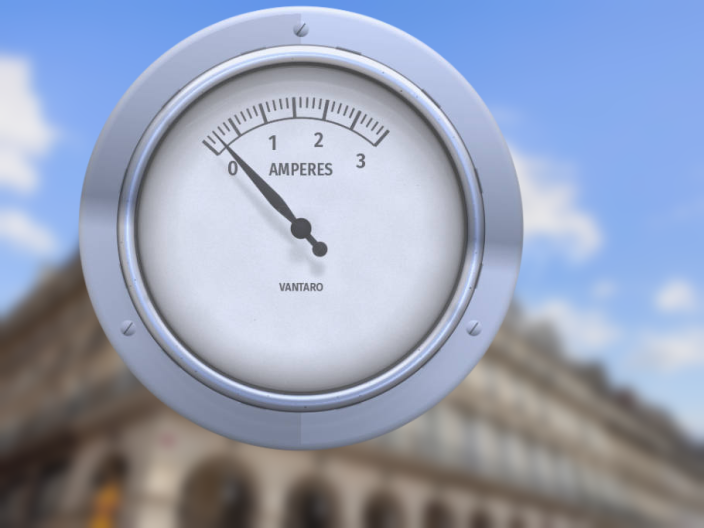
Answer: 0.2 A
